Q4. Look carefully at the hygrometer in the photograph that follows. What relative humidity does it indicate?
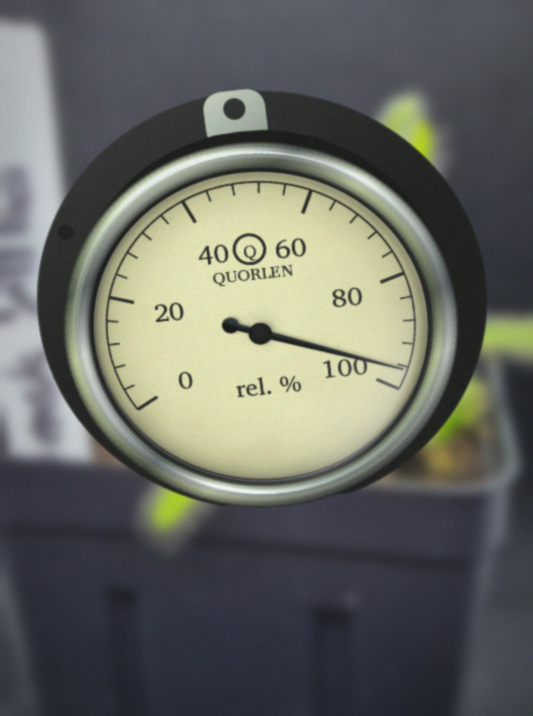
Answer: 96 %
